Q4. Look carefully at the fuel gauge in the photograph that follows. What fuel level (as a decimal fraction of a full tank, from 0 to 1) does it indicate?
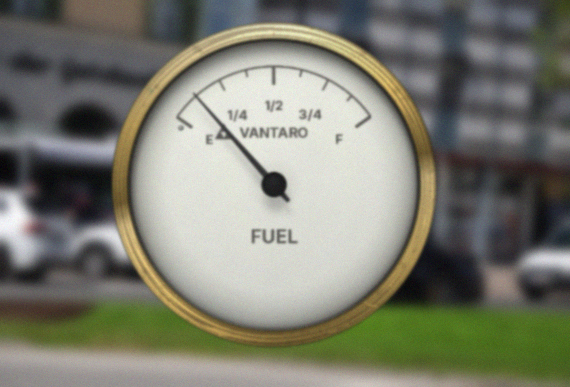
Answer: 0.125
